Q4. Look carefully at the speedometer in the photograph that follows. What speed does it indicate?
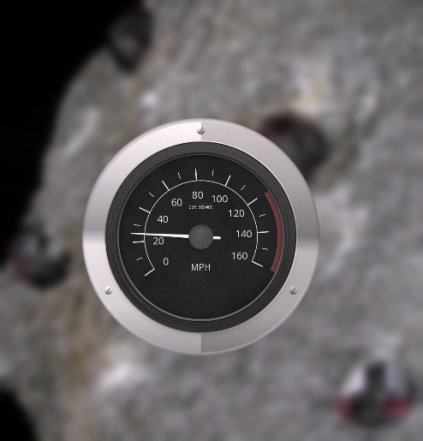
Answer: 25 mph
